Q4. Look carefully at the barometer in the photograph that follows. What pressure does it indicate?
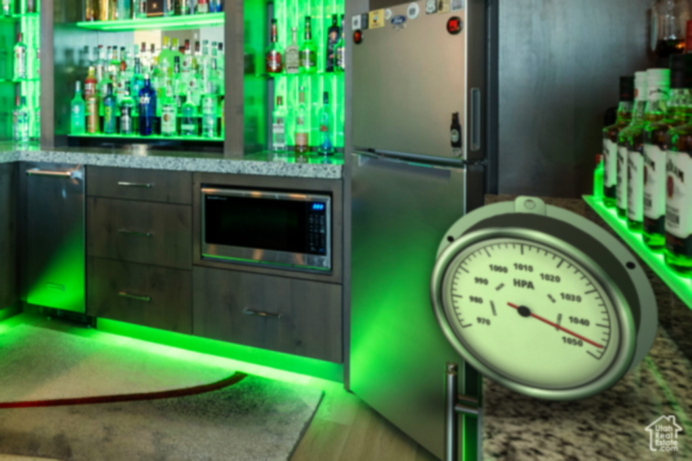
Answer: 1046 hPa
